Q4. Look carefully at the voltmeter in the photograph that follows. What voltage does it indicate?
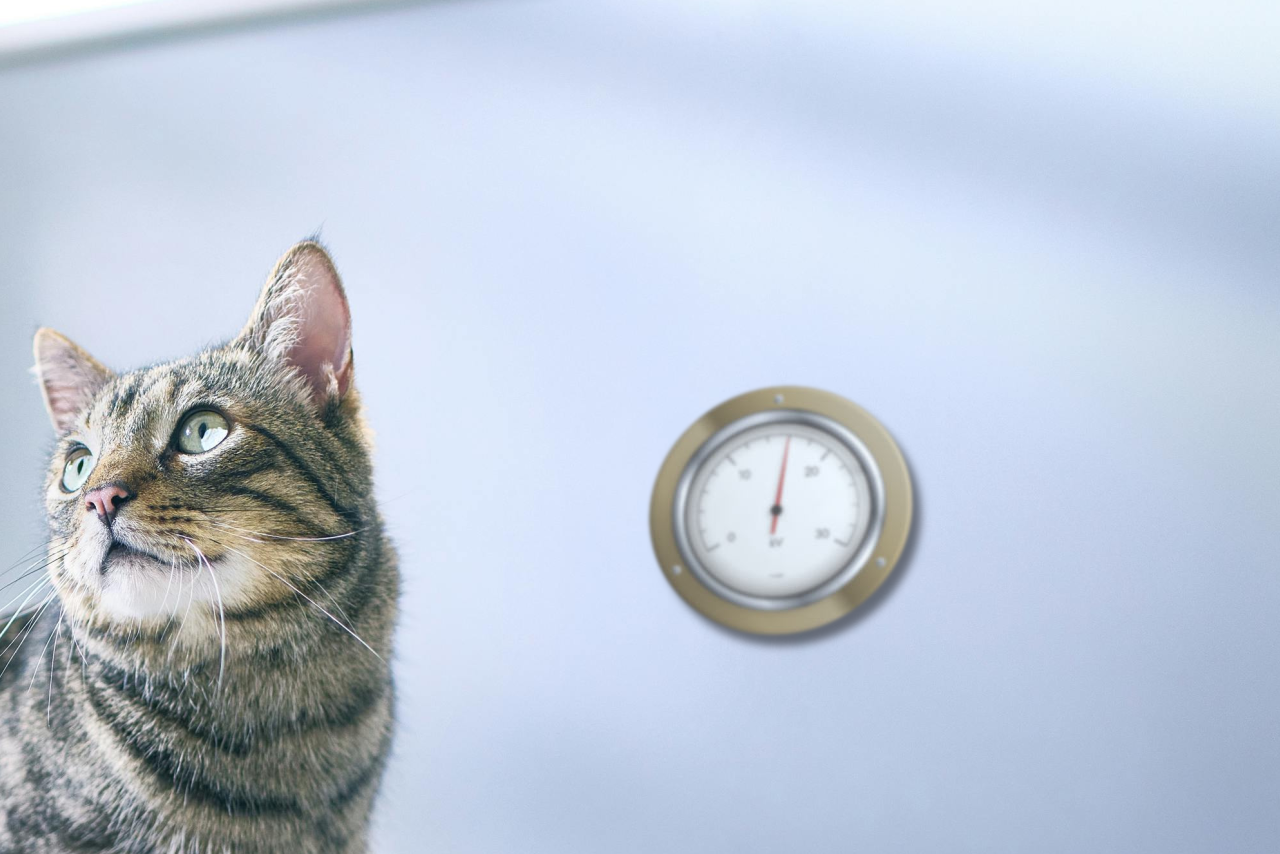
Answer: 16 kV
